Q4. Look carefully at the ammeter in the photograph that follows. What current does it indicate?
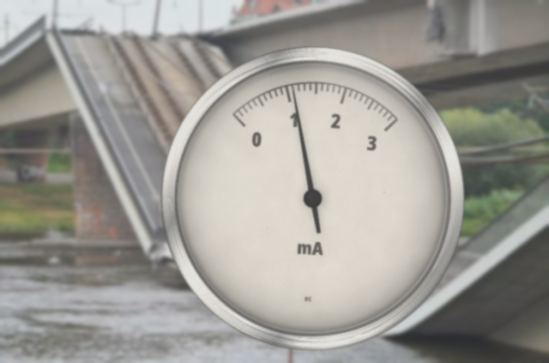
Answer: 1.1 mA
